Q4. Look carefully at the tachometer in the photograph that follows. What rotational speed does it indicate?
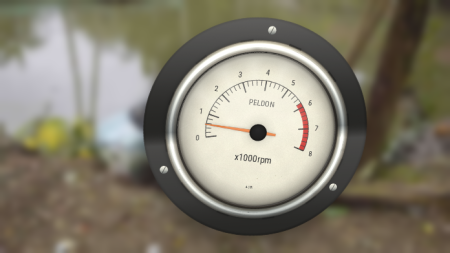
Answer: 600 rpm
